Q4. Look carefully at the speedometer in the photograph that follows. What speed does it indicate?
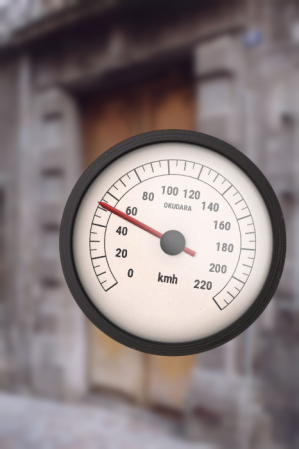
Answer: 52.5 km/h
